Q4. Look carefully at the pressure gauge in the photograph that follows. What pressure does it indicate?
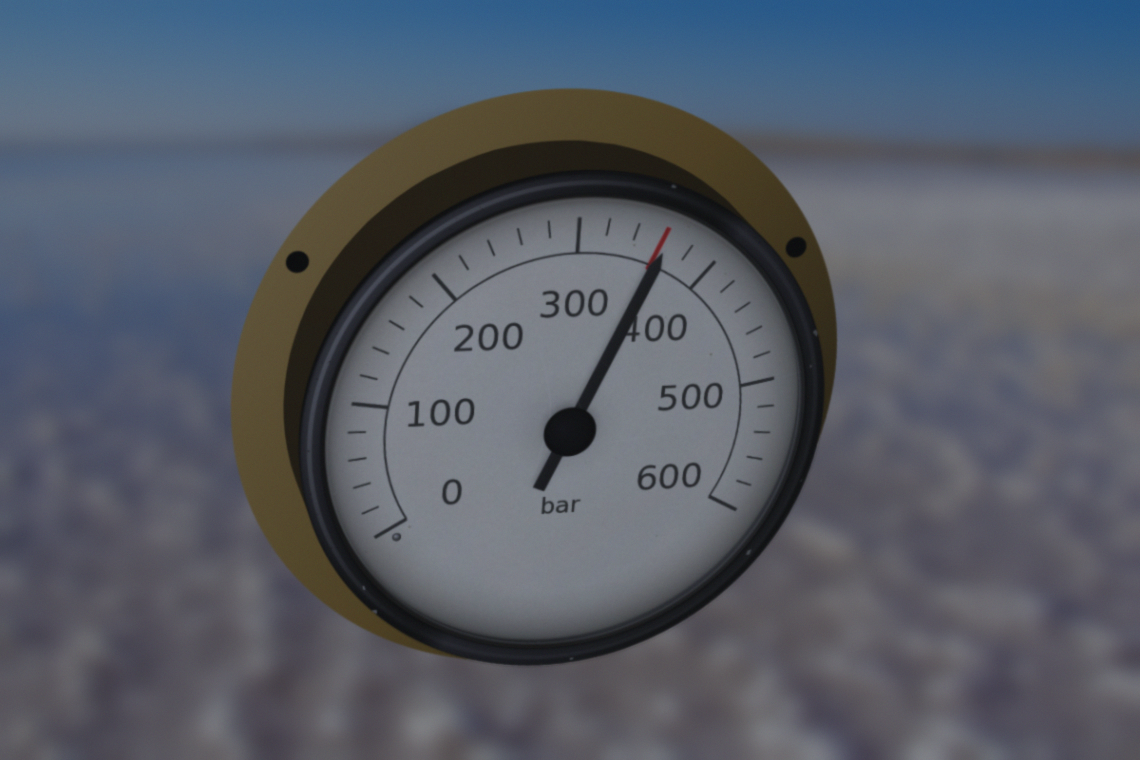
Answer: 360 bar
